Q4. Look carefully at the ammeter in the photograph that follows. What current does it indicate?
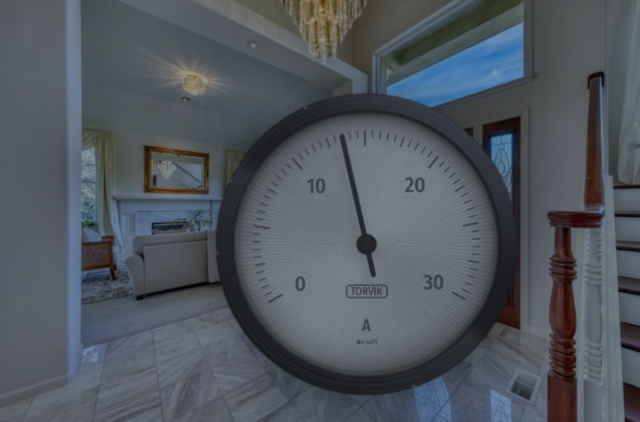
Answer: 13.5 A
